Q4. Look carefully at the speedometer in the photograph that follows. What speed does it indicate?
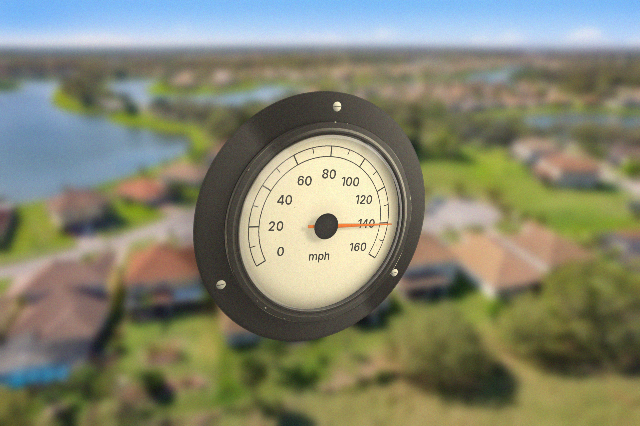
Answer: 140 mph
